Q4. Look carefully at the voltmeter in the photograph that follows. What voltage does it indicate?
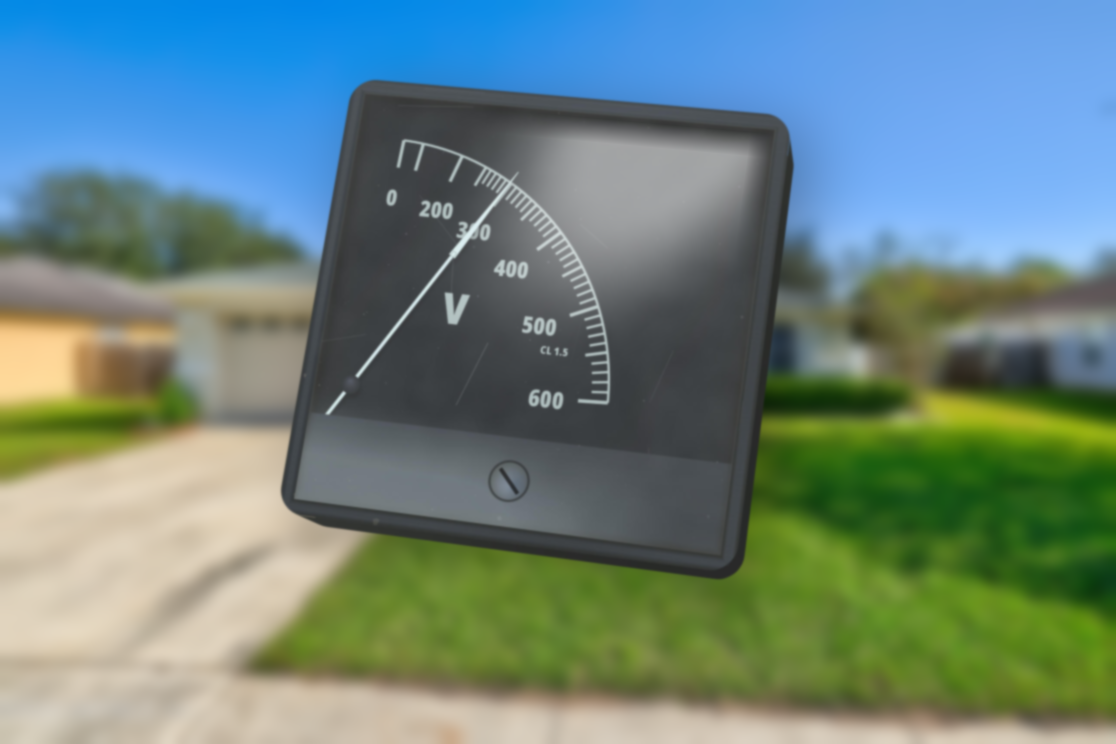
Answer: 300 V
